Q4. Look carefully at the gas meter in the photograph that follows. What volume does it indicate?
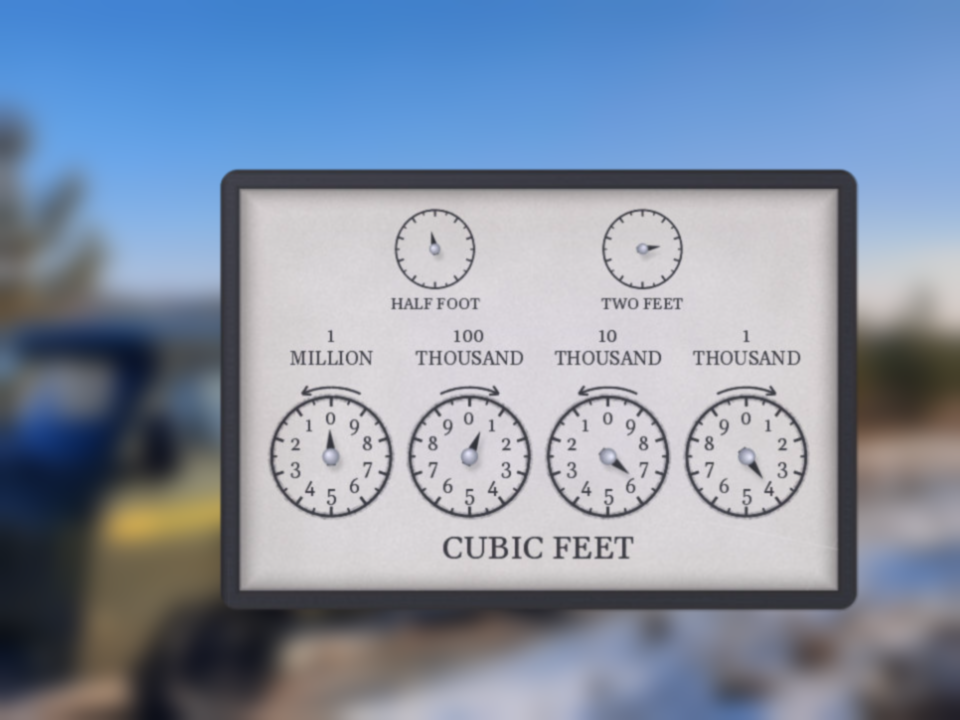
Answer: 6400 ft³
